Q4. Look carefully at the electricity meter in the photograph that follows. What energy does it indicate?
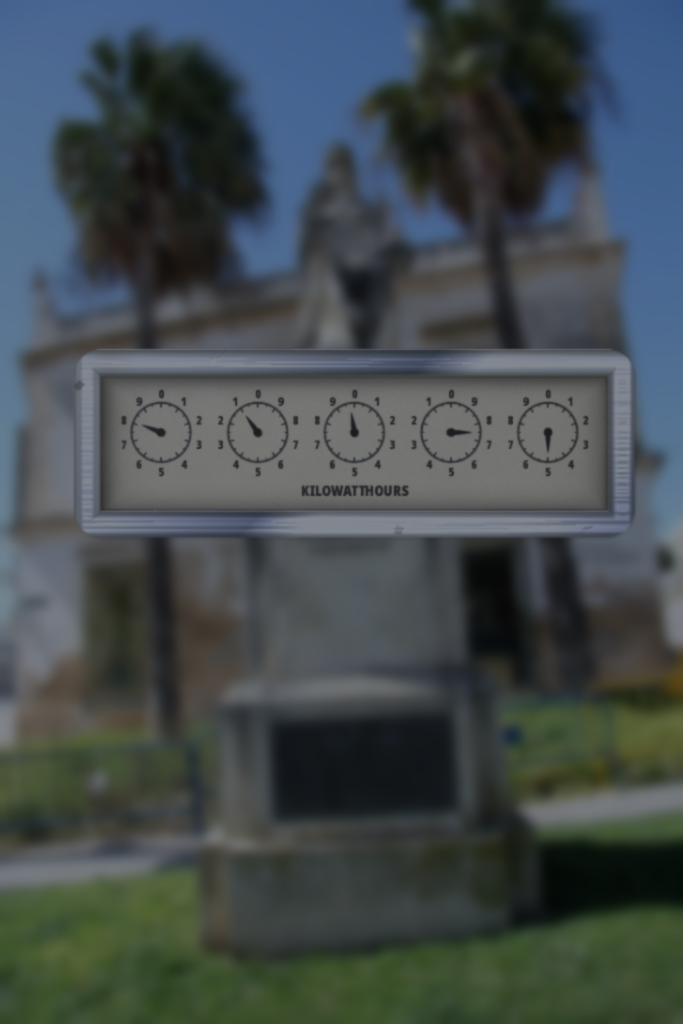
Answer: 80975 kWh
